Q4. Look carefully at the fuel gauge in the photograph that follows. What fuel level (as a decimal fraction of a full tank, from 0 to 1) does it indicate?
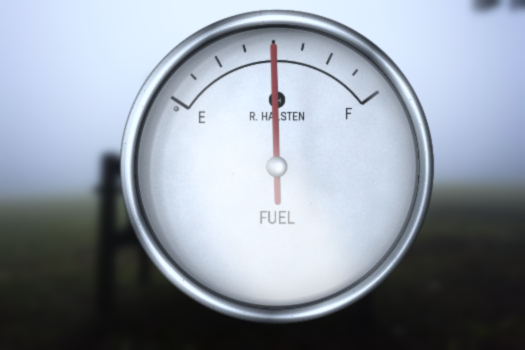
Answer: 0.5
